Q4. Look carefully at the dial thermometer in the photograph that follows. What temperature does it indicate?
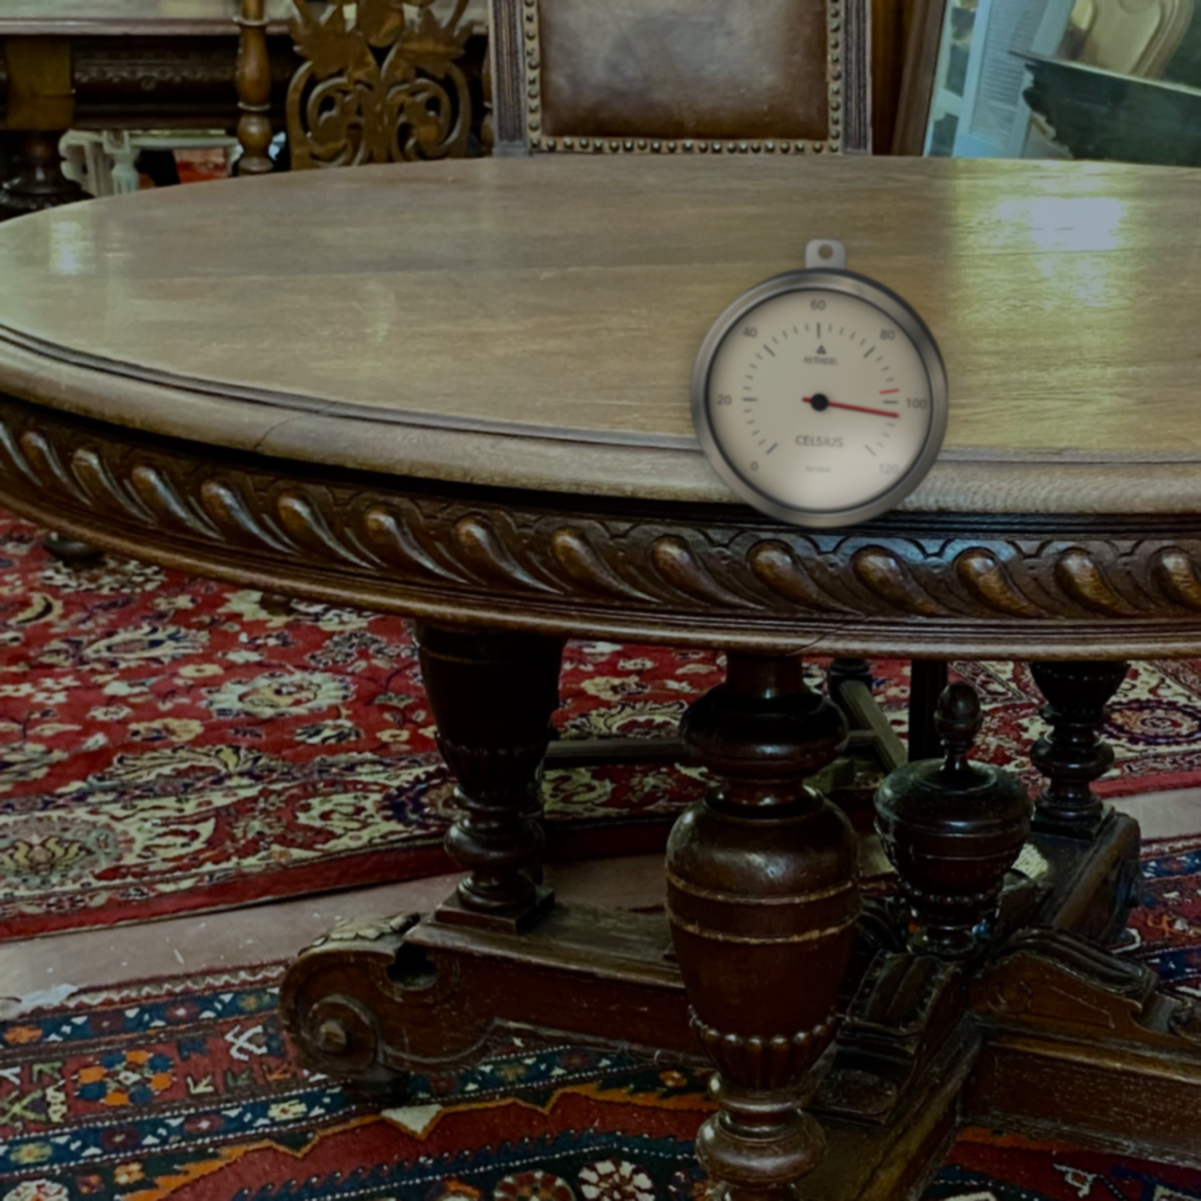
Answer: 104 °C
